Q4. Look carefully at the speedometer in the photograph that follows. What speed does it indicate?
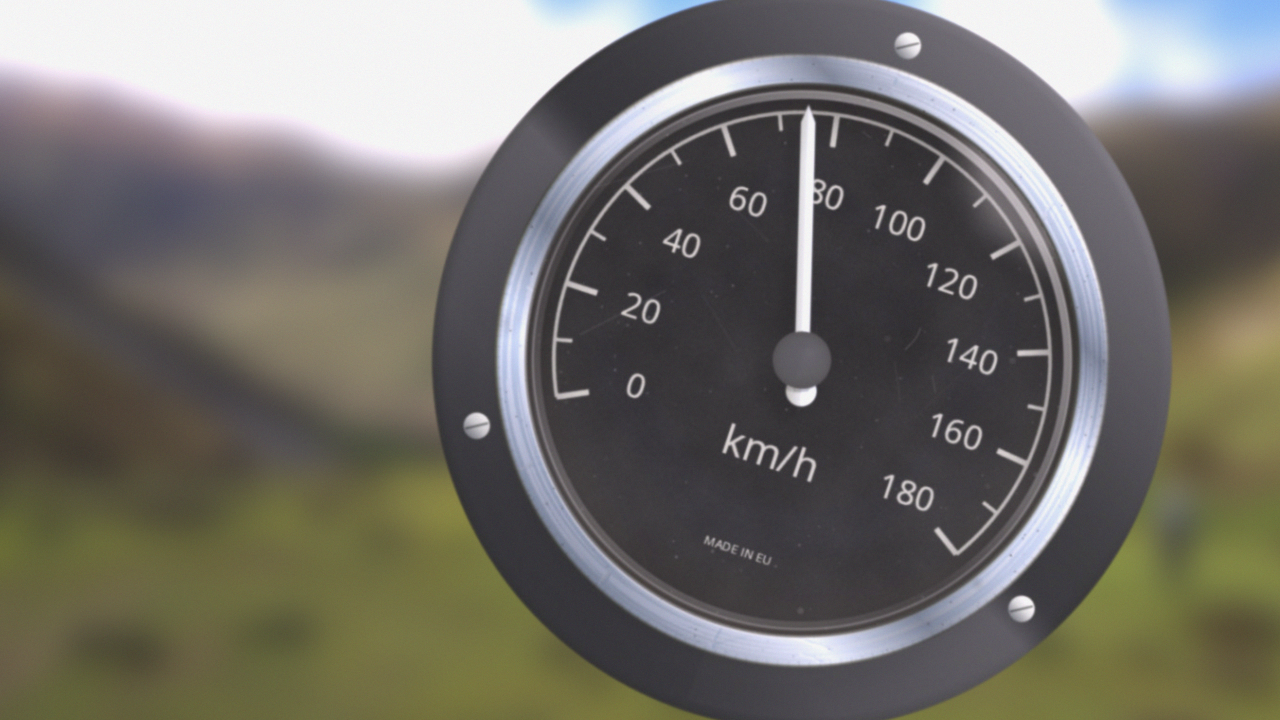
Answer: 75 km/h
